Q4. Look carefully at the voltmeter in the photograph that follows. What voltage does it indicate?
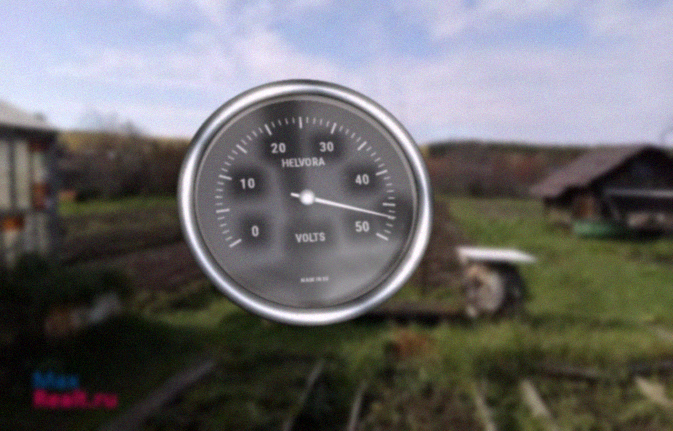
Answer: 47 V
